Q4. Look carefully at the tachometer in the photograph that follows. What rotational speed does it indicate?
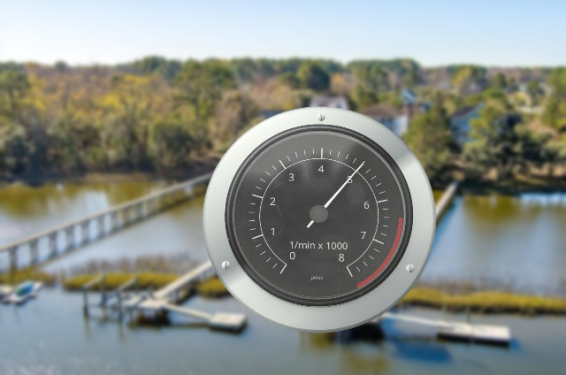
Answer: 5000 rpm
